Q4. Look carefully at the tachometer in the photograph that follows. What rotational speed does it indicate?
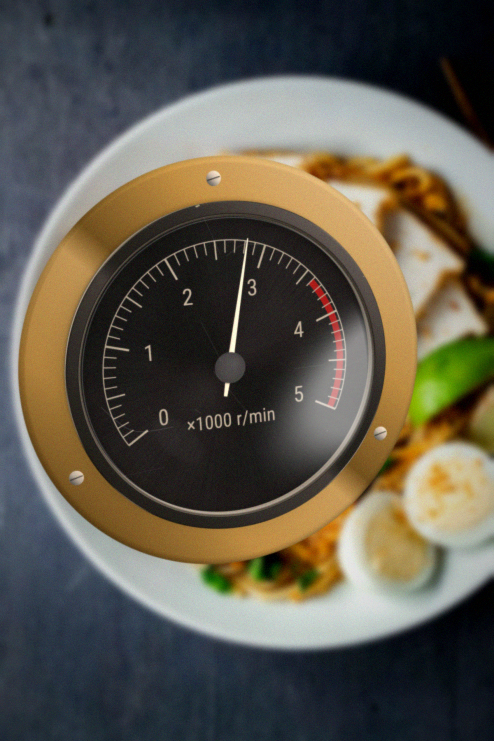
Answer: 2800 rpm
